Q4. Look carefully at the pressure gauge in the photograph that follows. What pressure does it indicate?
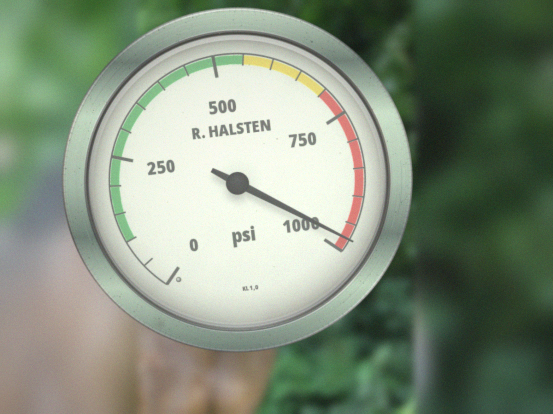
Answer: 975 psi
